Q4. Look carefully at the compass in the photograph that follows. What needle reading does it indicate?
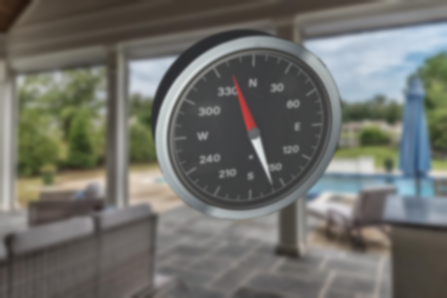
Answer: 340 °
